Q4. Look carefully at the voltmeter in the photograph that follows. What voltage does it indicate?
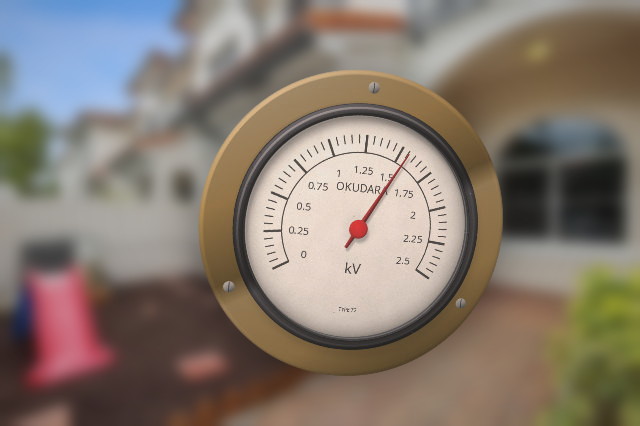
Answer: 1.55 kV
